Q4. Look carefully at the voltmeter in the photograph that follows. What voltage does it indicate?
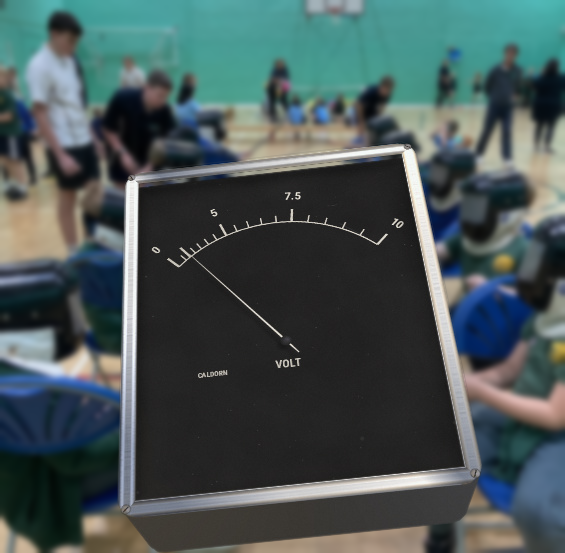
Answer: 2.5 V
